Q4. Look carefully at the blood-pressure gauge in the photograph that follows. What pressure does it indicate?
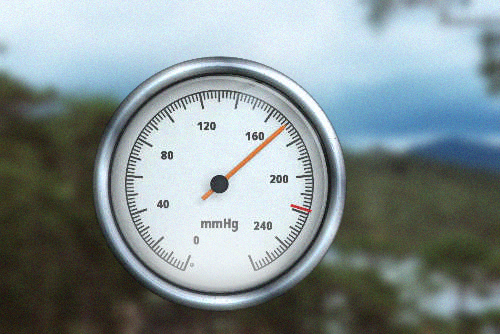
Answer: 170 mmHg
